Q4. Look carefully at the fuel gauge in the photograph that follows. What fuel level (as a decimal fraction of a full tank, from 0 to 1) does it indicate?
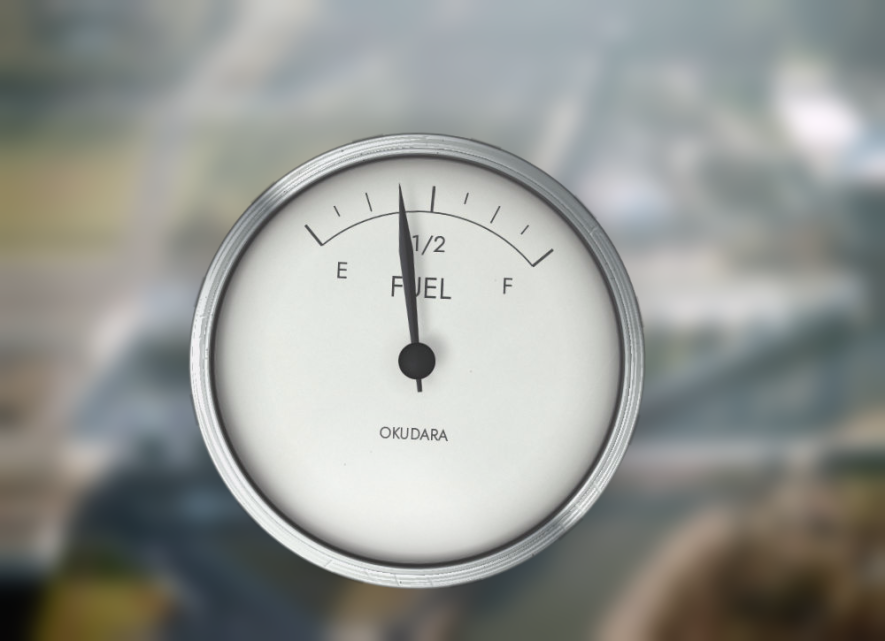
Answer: 0.375
